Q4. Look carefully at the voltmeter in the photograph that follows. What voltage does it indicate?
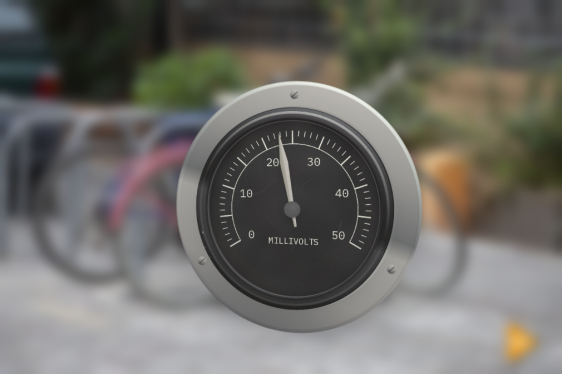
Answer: 23 mV
